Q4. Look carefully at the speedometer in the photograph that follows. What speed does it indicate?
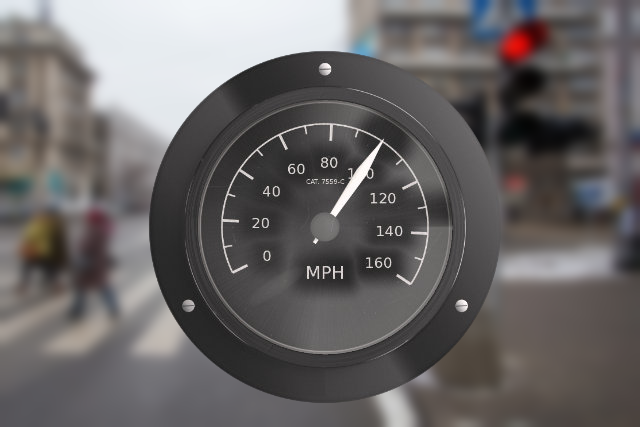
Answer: 100 mph
